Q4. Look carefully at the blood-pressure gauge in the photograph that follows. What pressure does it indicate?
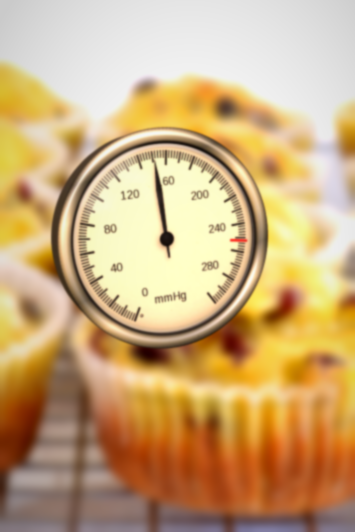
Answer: 150 mmHg
